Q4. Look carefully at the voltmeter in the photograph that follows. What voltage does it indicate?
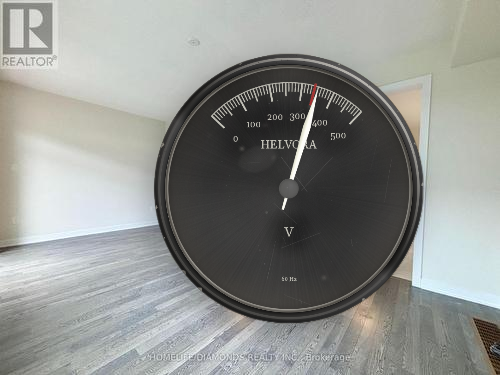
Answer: 350 V
